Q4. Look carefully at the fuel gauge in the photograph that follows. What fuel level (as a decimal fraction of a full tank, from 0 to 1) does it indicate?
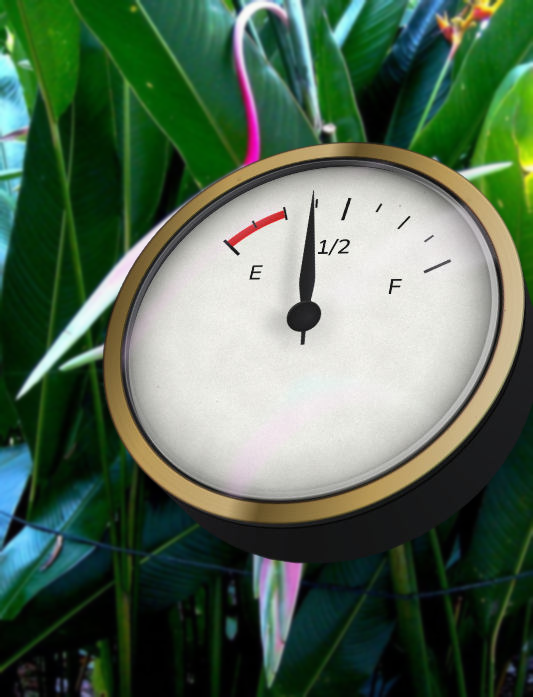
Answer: 0.375
